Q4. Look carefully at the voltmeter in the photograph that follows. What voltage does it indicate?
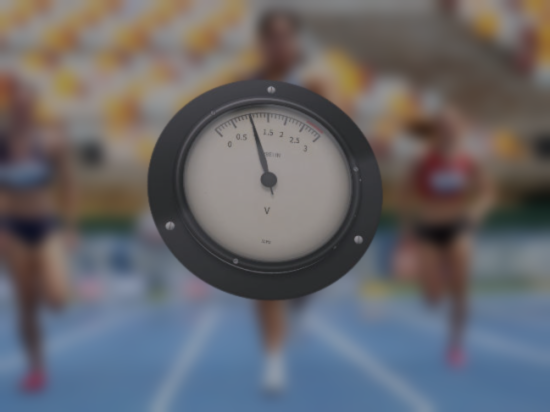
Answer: 1 V
